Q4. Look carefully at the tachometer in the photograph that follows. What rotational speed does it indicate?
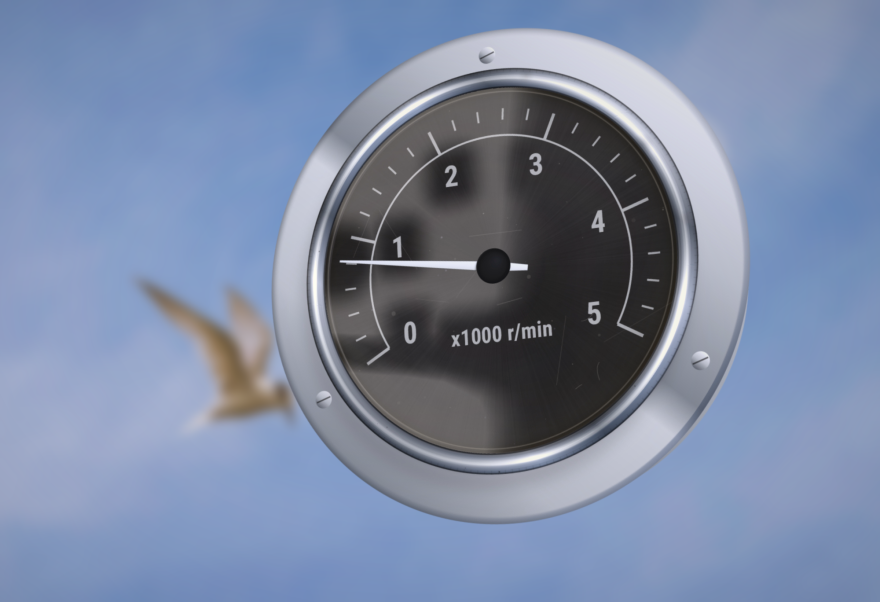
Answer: 800 rpm
